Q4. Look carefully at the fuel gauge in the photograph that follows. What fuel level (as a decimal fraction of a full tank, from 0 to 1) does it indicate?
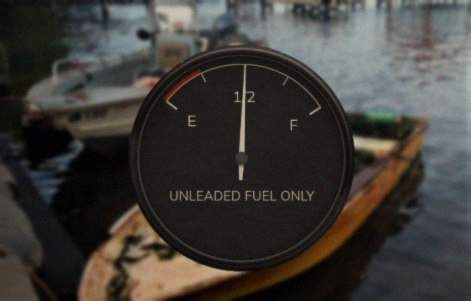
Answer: 0.5
